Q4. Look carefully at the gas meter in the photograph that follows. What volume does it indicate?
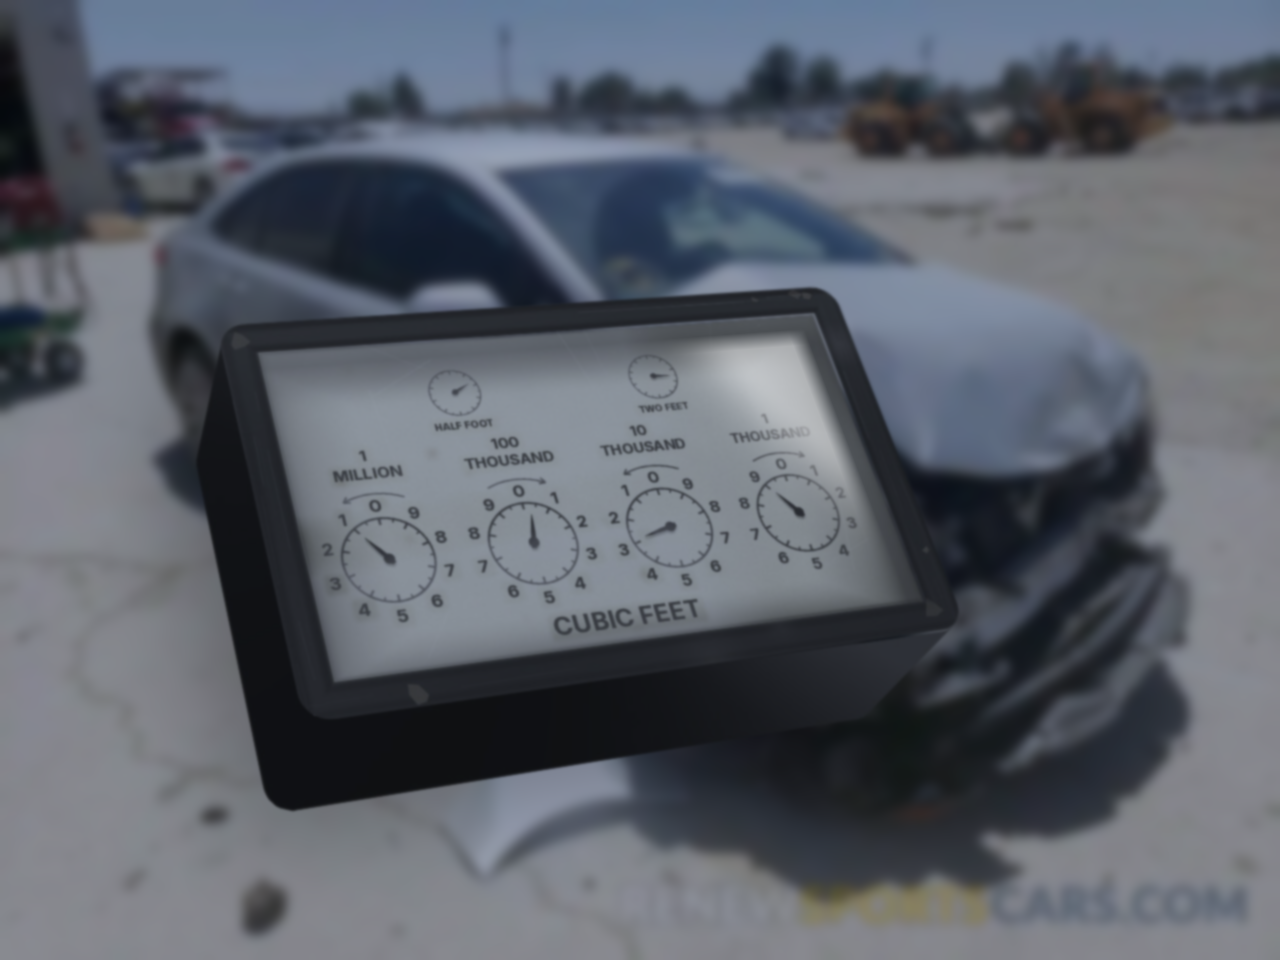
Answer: 102900 ft³
